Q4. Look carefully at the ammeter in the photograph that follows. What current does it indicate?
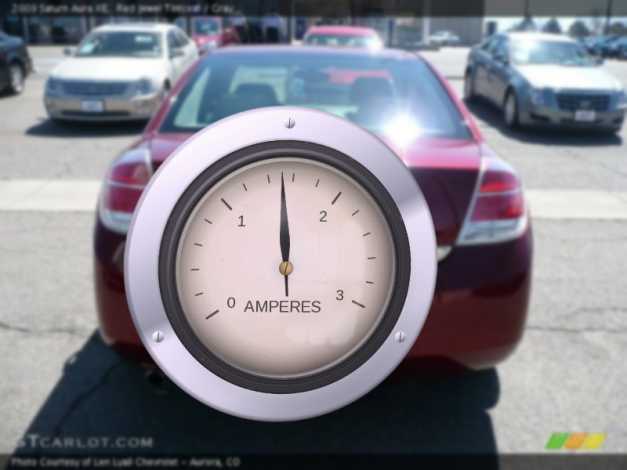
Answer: 1.5 A
